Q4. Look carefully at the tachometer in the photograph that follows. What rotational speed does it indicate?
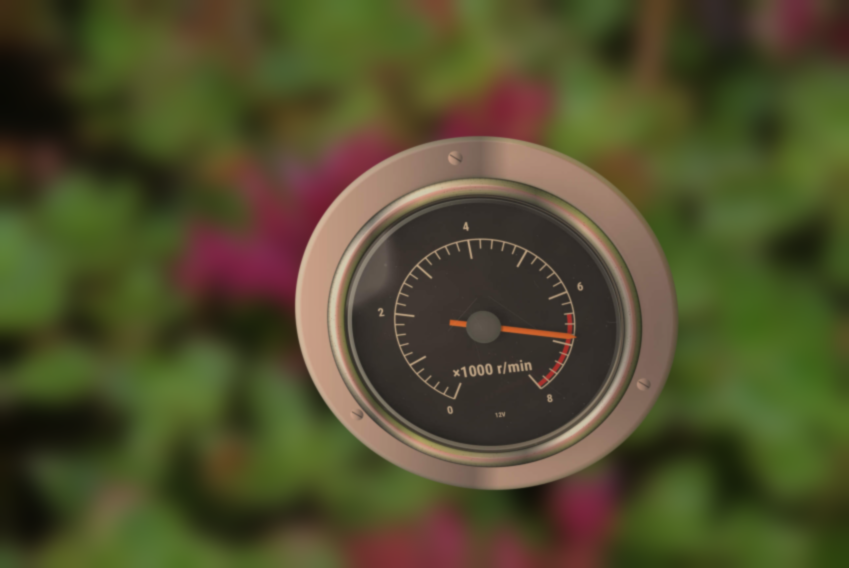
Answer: 6800 rpm
